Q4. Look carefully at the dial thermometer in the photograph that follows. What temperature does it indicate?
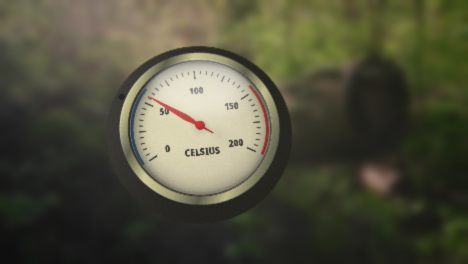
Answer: 55 °C
